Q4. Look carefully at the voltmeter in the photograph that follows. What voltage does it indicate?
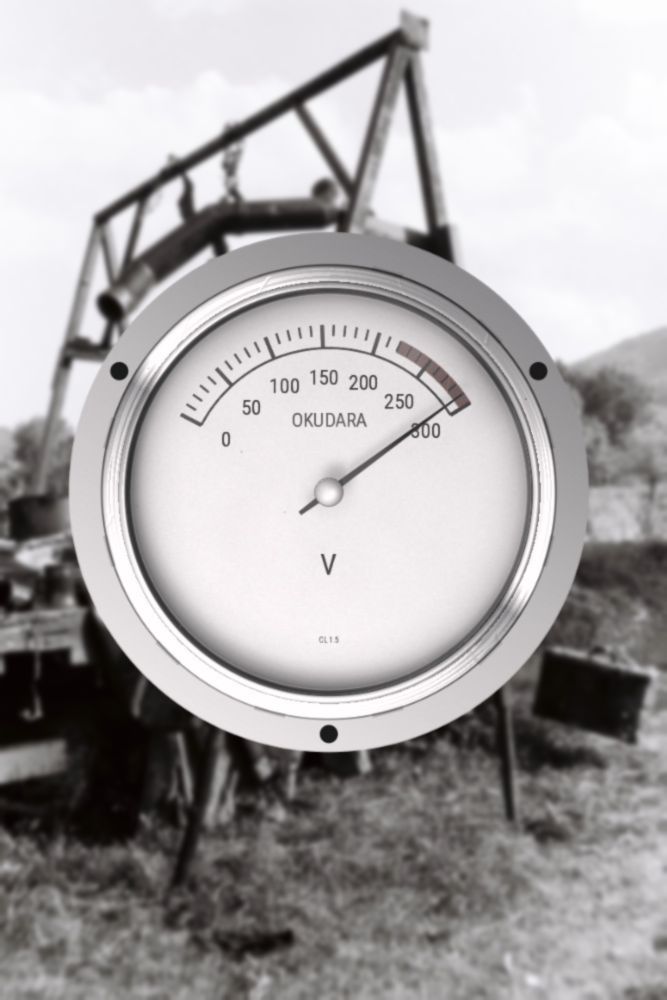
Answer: 290 V
